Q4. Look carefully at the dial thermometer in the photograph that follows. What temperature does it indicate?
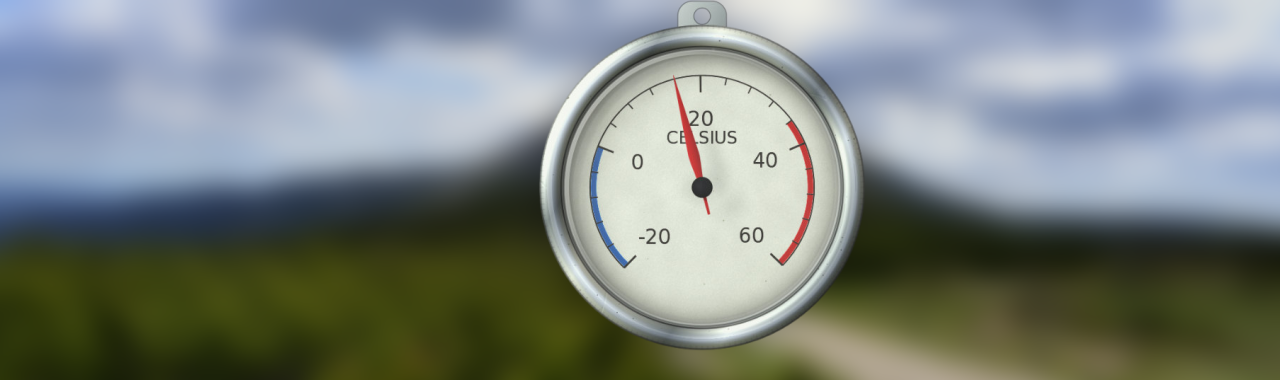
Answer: 16 °C
